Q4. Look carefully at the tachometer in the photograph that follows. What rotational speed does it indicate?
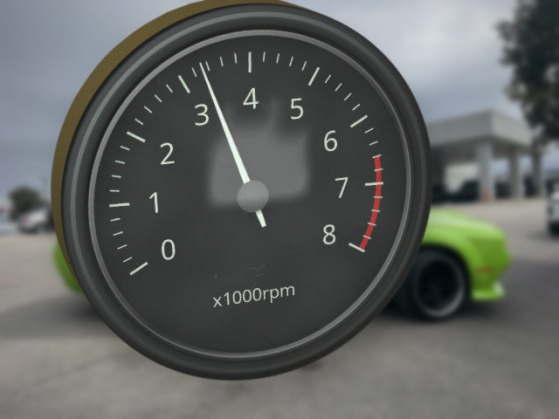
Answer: 3300 rpm
